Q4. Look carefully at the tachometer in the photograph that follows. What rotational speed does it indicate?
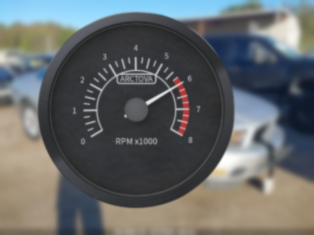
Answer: 6000 rpm
